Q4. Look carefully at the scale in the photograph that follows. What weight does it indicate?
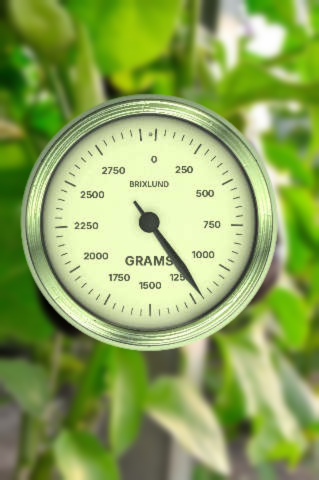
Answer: 1200 g
